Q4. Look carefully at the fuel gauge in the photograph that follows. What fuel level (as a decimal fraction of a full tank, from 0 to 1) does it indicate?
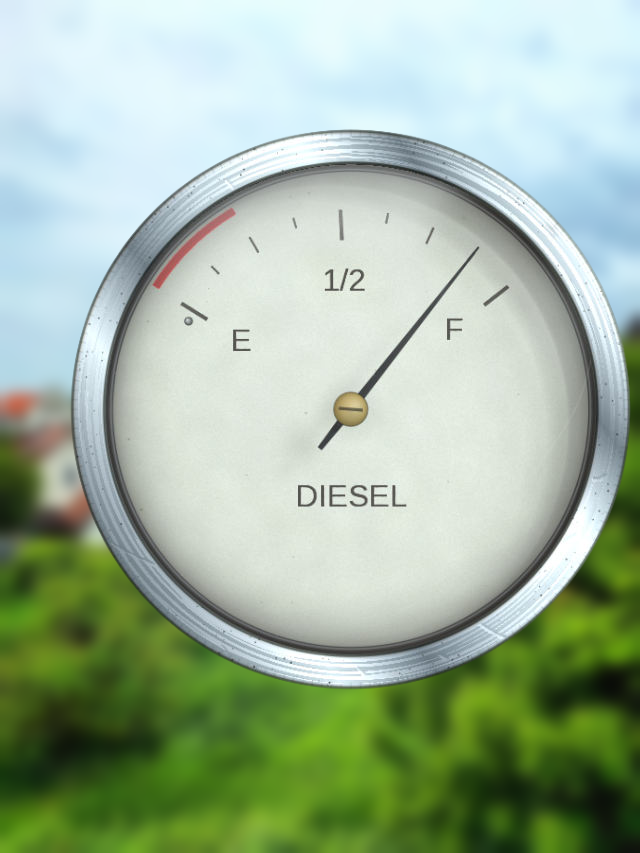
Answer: 0.875
